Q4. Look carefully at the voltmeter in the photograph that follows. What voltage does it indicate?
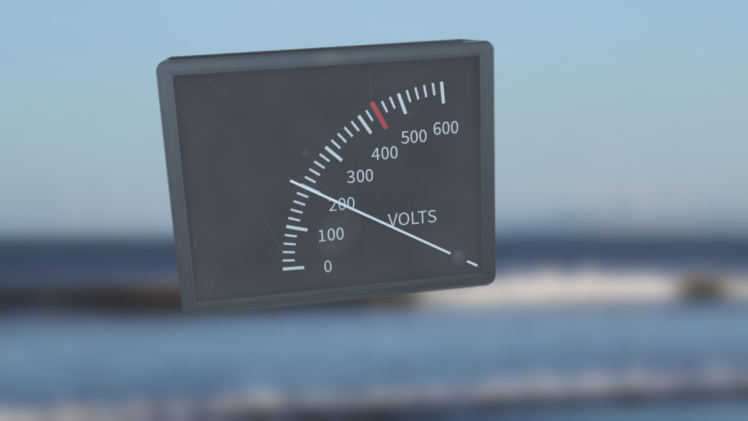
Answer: 200 V
